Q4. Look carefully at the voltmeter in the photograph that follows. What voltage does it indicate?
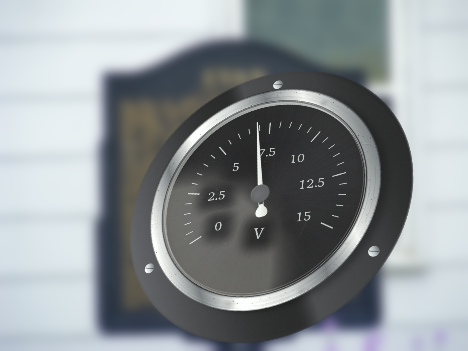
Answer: 7 V
